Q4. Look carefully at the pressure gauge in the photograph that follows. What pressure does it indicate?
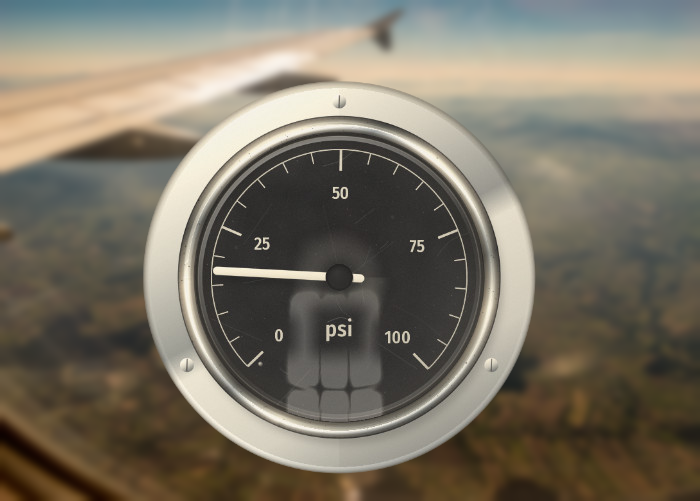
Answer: 17.5 psi
